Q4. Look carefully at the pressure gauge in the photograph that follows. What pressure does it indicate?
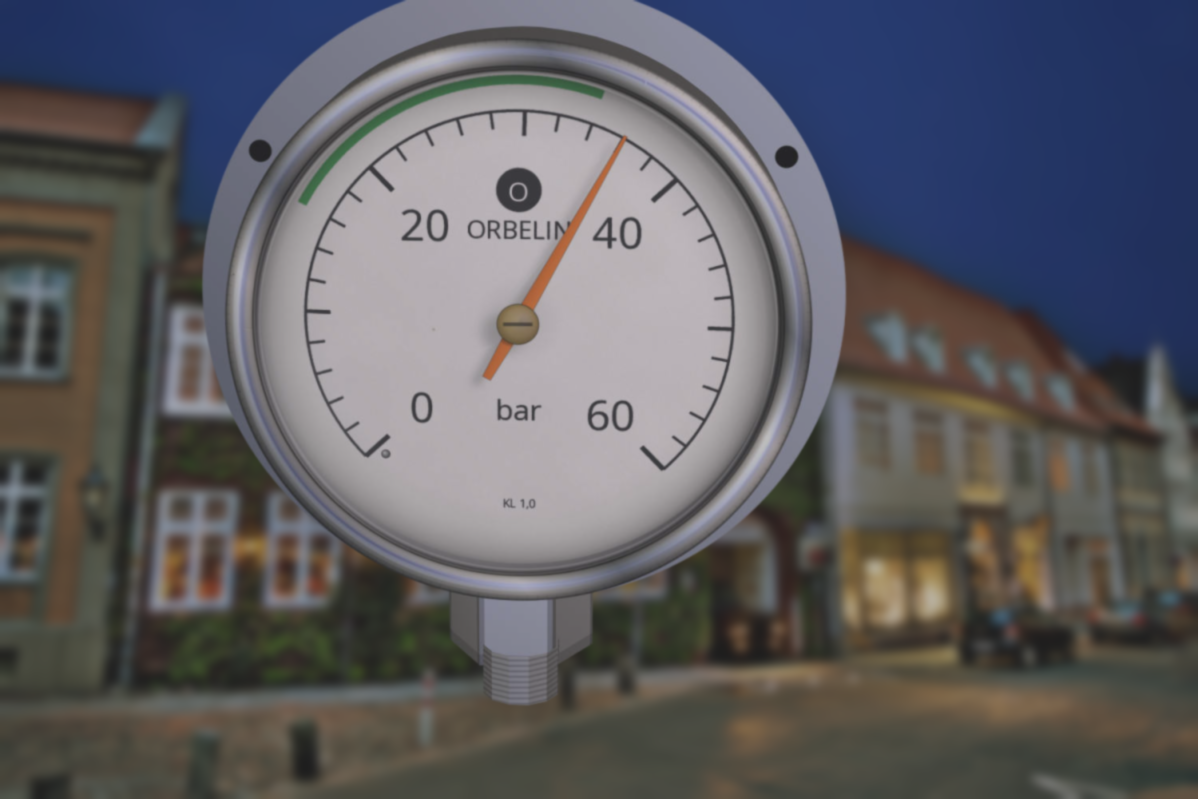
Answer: 36 bar
